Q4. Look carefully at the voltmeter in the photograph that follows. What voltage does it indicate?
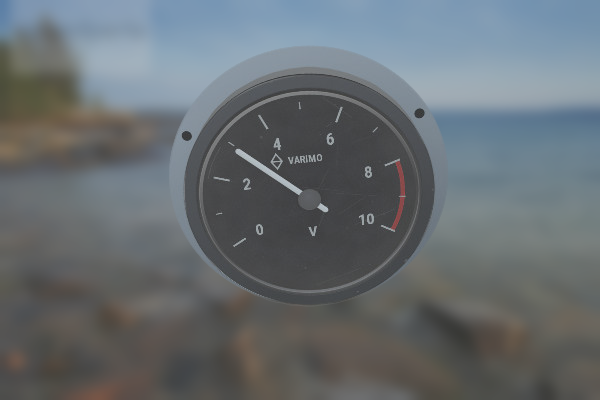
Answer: 3 V
